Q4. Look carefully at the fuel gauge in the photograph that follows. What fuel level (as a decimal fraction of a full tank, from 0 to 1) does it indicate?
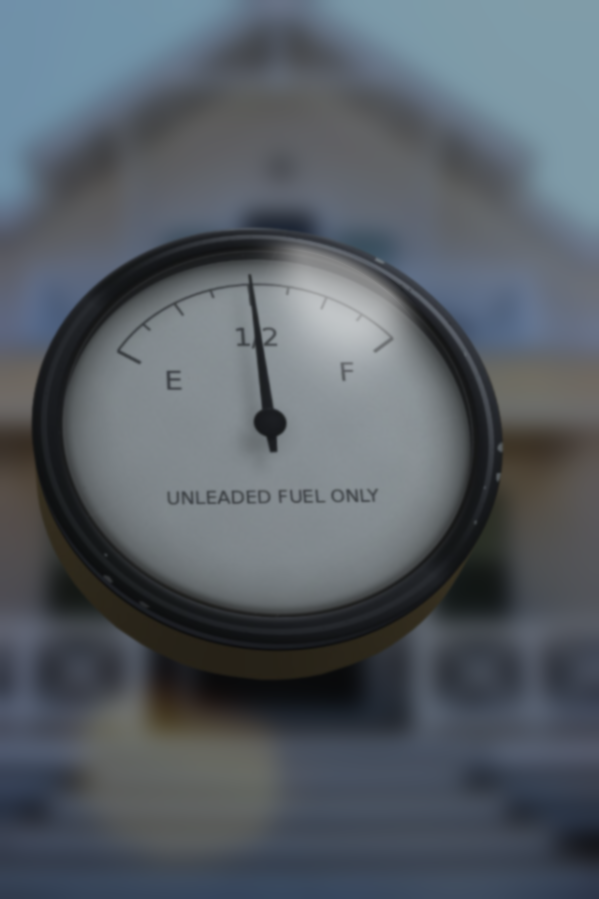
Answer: 0.5
